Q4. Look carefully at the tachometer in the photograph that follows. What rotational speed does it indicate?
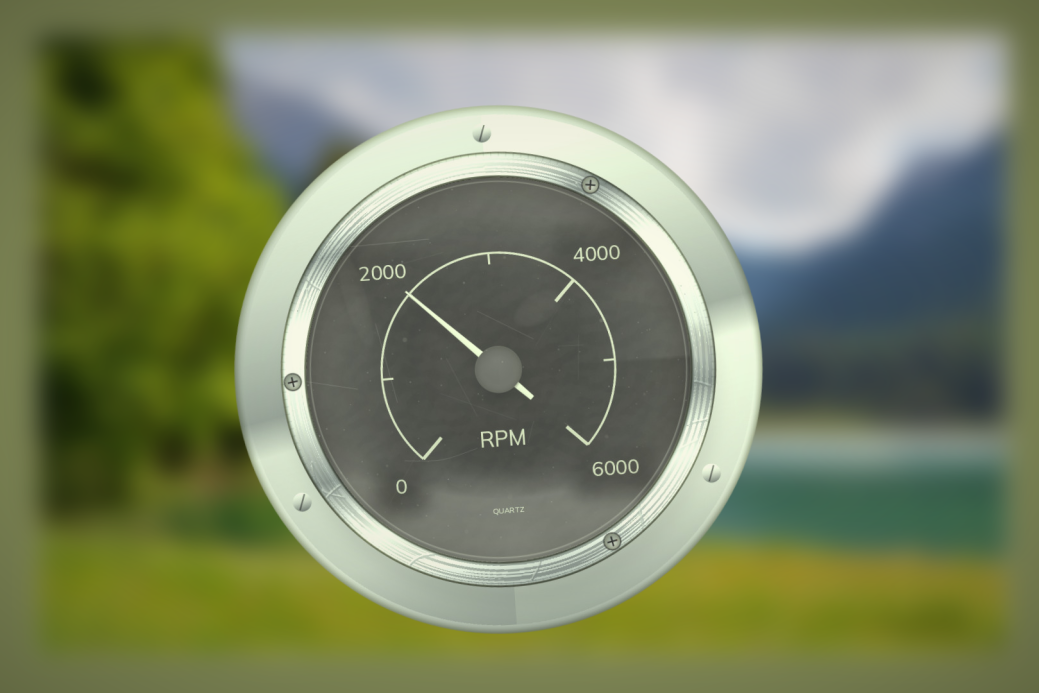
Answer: 2000 rpm
